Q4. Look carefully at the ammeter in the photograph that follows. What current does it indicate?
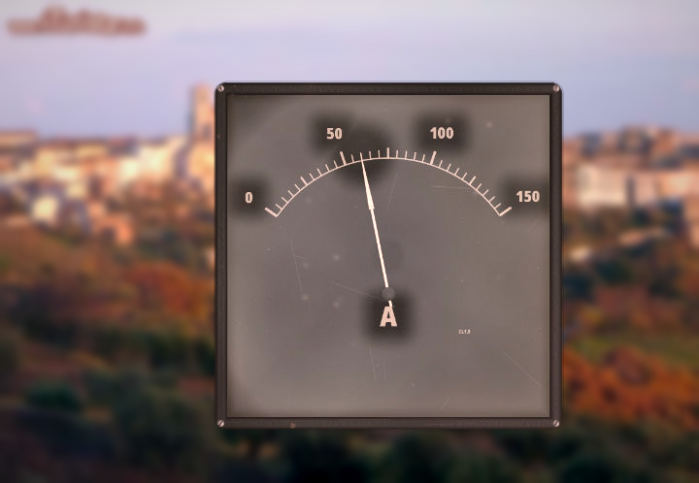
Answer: 60 A
